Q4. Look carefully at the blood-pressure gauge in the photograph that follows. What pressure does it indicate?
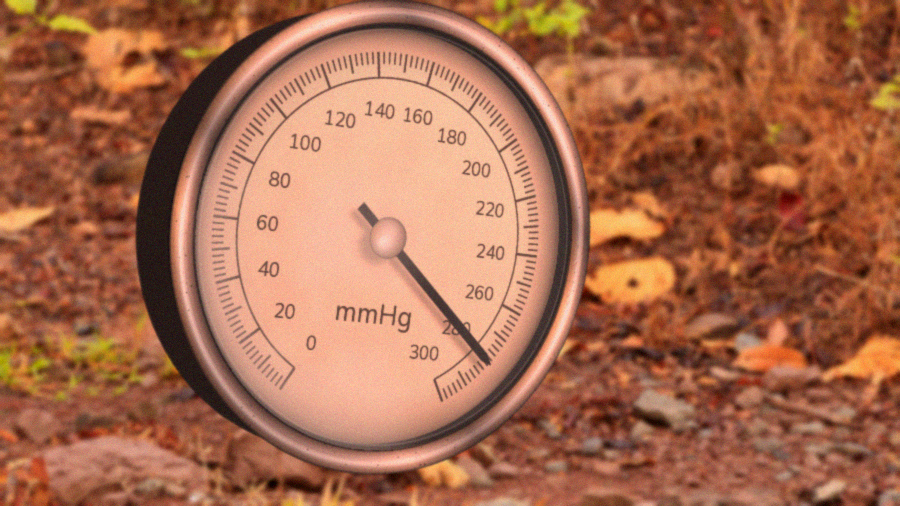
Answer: 280 mmHg
